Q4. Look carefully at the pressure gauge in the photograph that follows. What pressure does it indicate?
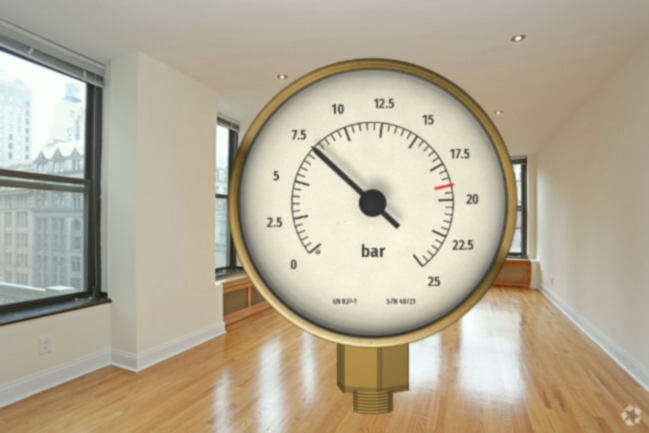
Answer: 7.5 bar
